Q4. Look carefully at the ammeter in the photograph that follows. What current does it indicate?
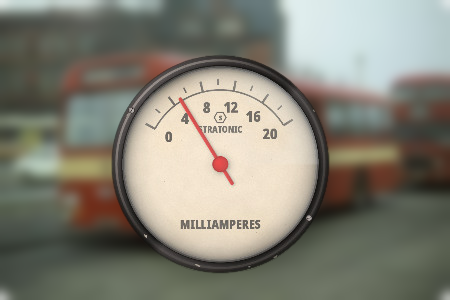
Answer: 5 mA
